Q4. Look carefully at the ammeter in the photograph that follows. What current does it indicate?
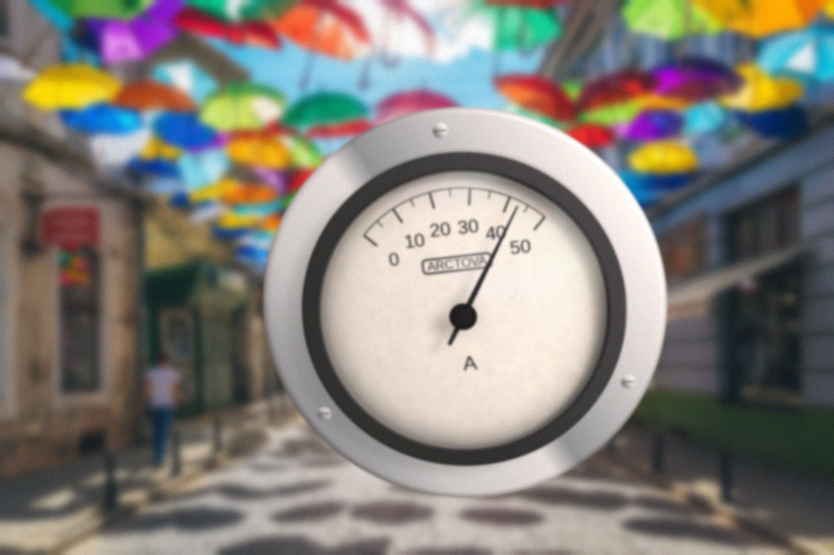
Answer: 42.5 A
